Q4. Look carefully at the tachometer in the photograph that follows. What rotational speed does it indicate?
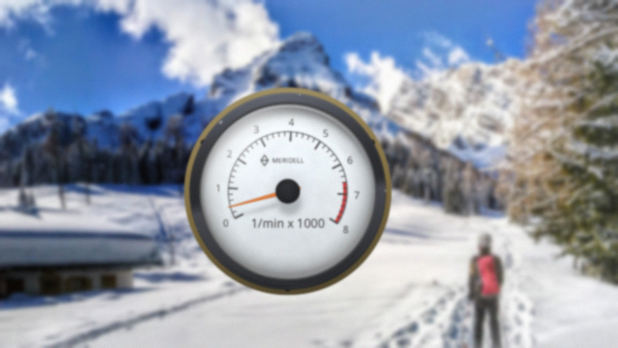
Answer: 400 rpm
